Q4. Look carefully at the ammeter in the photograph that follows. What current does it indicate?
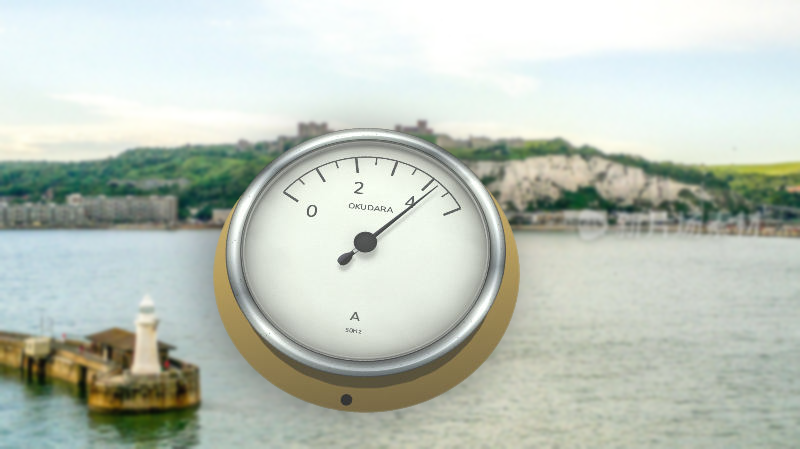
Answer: 4.25 A
